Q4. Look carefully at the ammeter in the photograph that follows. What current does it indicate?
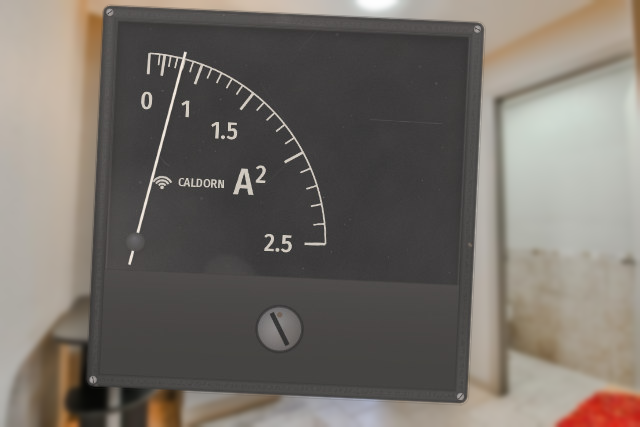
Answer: 0.8 A
